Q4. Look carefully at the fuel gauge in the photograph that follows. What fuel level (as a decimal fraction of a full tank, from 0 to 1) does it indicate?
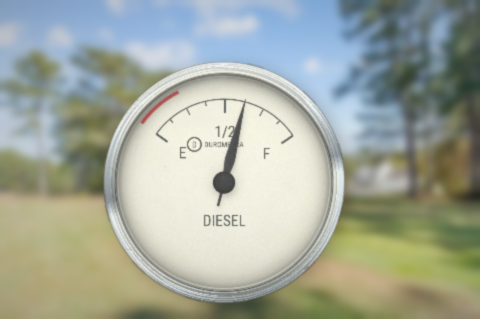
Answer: 0.625
